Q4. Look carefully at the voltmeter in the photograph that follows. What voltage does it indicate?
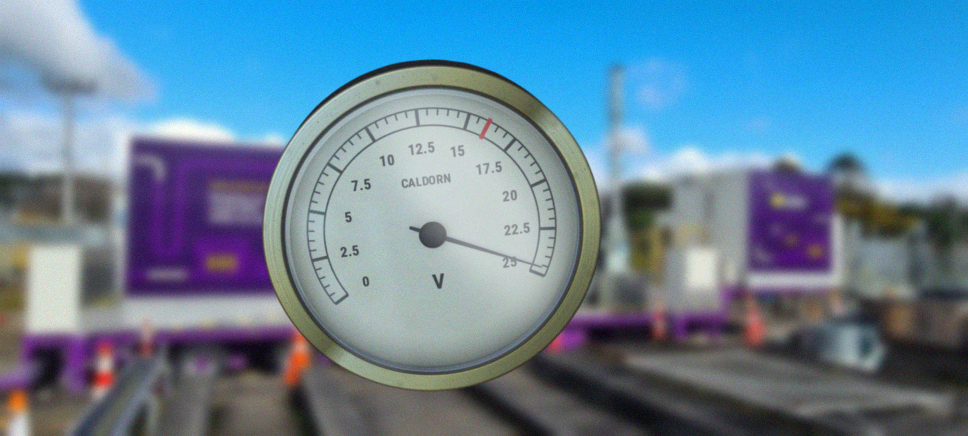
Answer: 24.5 V
